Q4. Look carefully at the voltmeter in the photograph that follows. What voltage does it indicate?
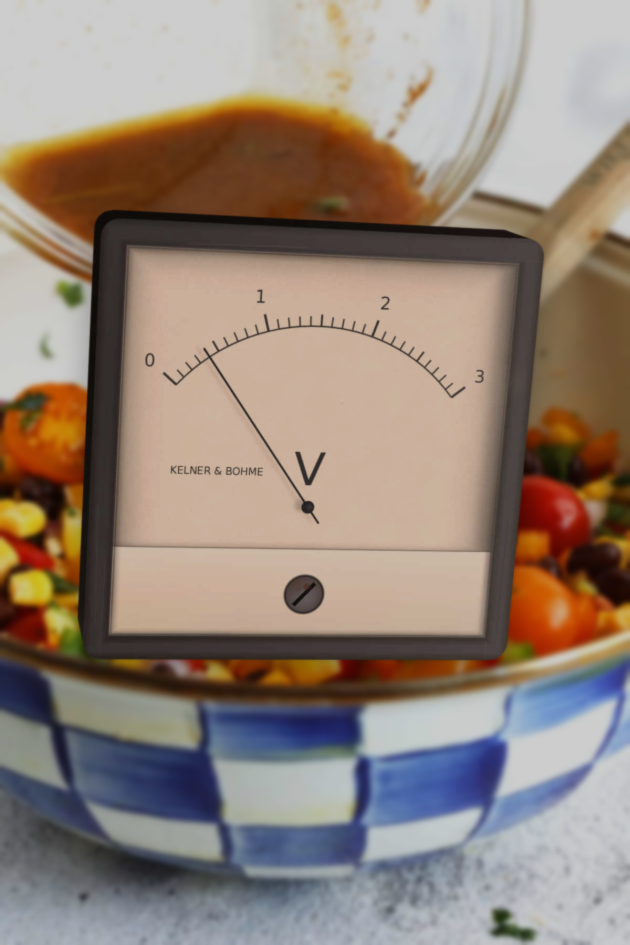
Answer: 0.4 V
